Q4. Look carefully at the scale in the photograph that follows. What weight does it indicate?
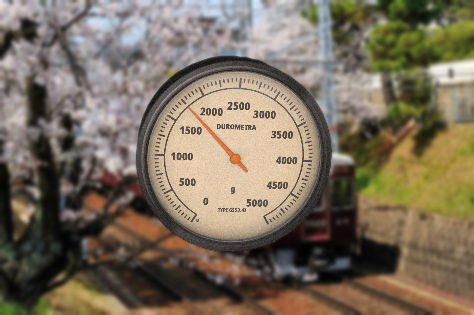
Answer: 1750 g
